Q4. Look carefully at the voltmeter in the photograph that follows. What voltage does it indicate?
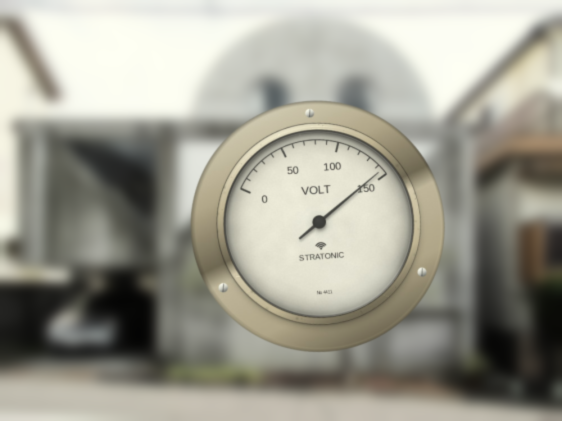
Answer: 145 V
